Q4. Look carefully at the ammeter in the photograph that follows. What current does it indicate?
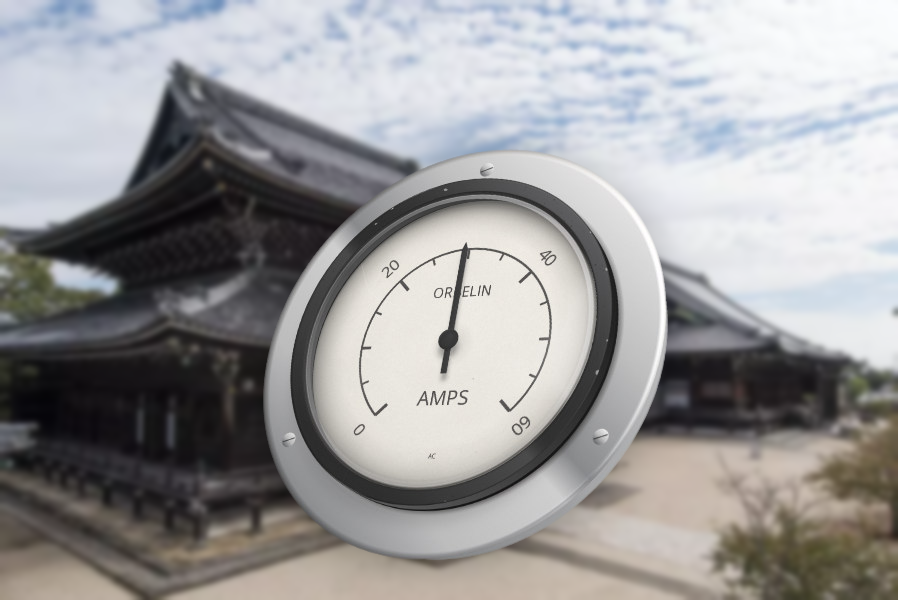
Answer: 30 A
